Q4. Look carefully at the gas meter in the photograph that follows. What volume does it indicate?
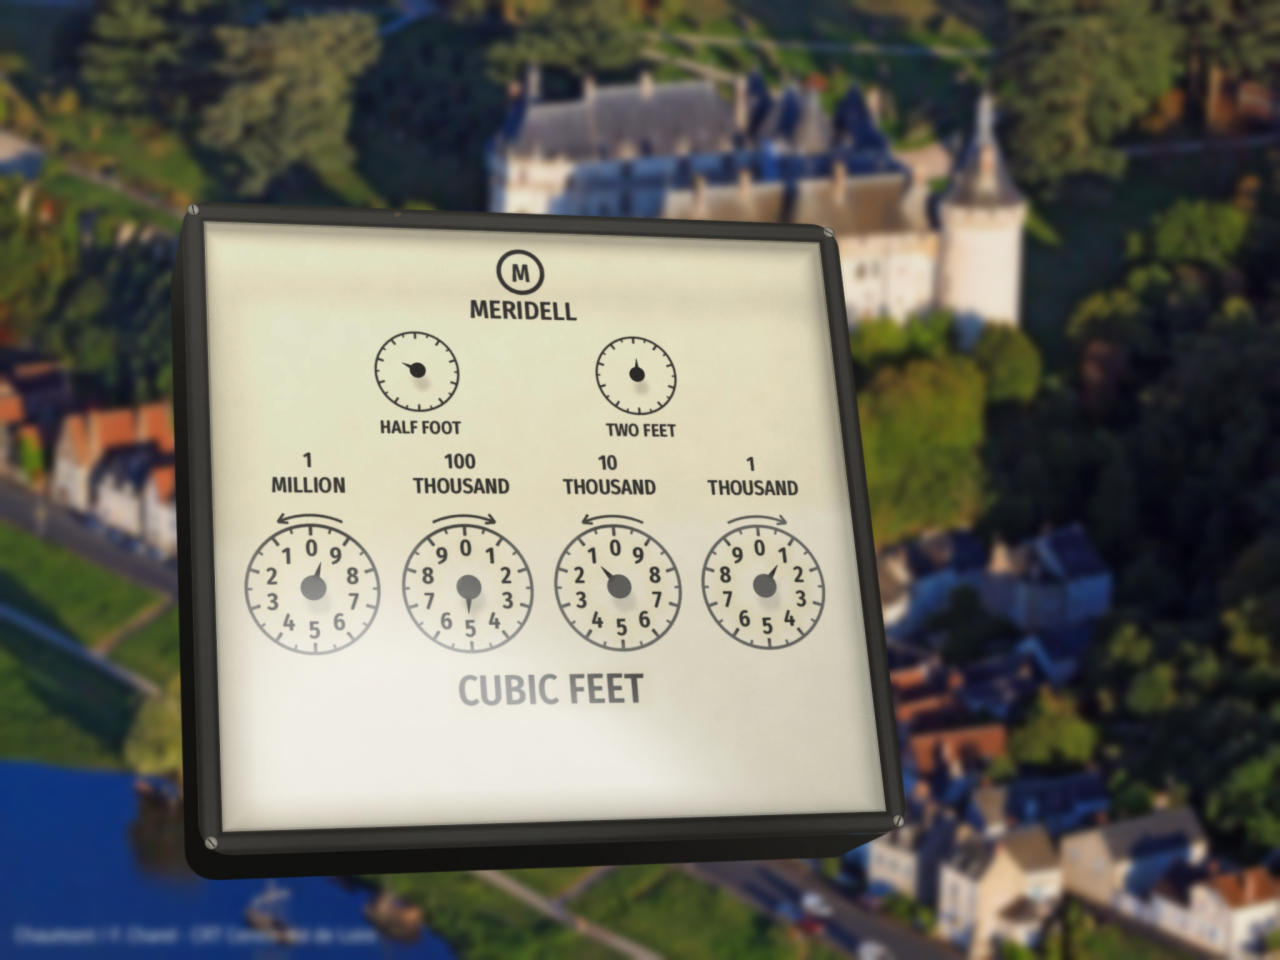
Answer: 951100 ft³
